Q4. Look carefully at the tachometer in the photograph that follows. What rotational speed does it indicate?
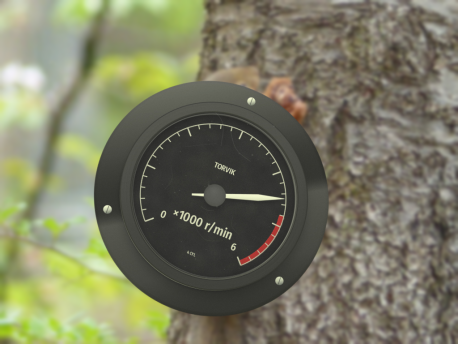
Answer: 4500 rpm
